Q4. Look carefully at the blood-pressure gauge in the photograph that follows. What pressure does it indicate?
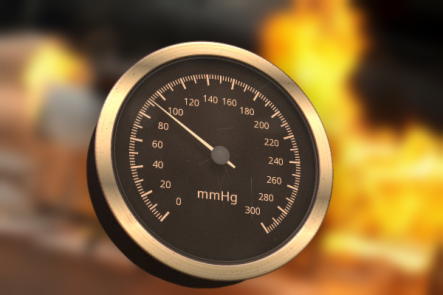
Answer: 90 mmHg
